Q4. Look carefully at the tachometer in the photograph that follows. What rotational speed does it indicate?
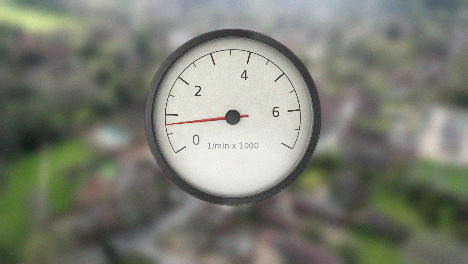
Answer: 750 rpm
